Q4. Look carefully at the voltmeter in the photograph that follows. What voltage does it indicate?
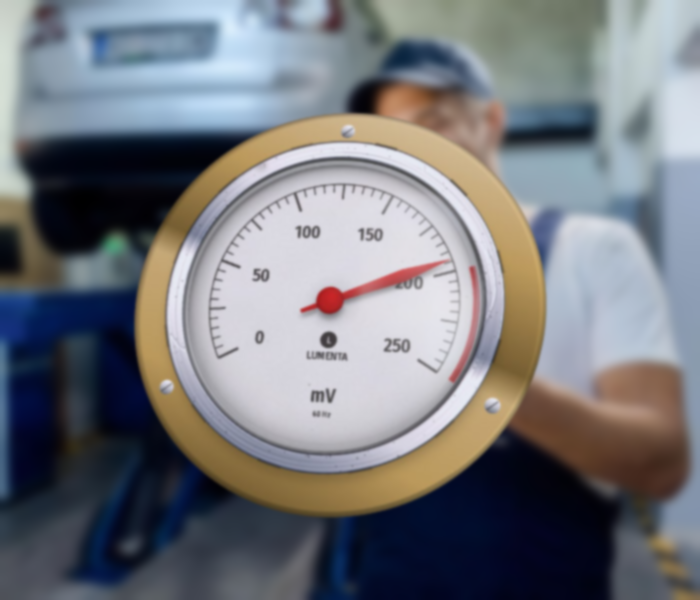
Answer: 195 mV
